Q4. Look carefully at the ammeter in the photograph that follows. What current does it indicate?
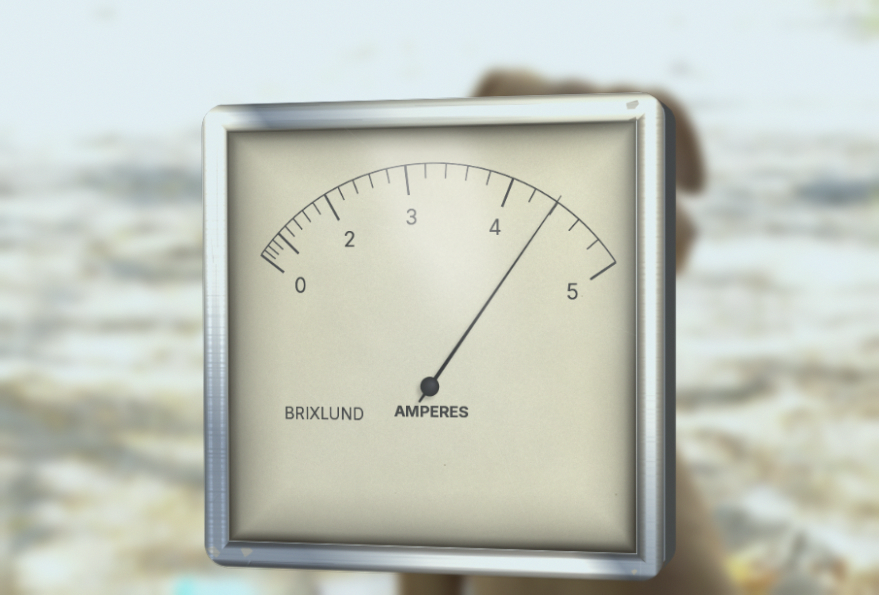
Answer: 4.4 A
